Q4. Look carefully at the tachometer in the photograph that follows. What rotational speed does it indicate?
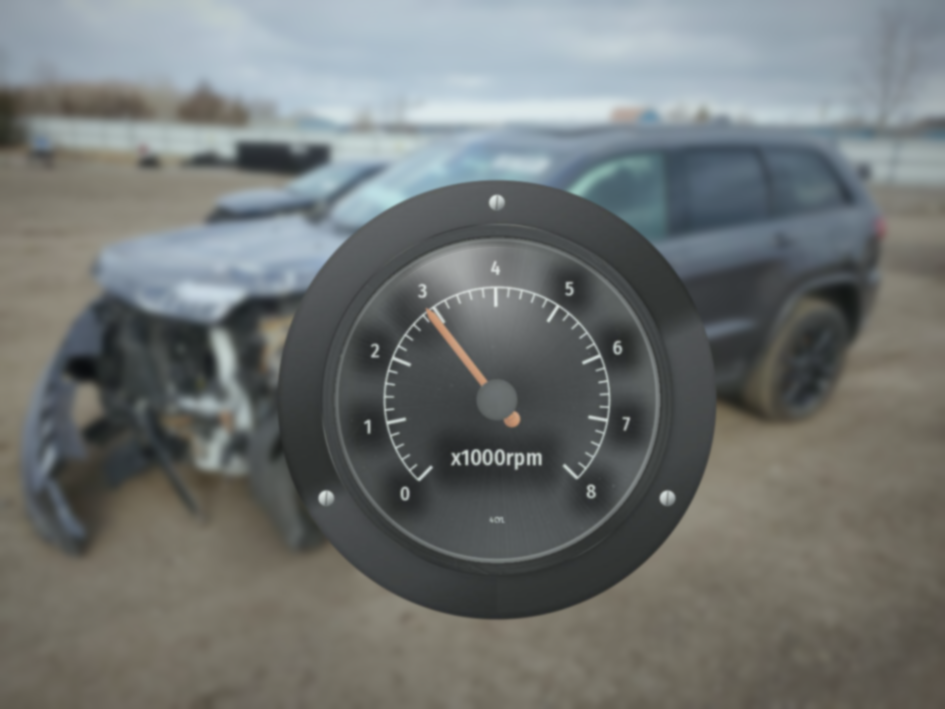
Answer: 2900 rpm
